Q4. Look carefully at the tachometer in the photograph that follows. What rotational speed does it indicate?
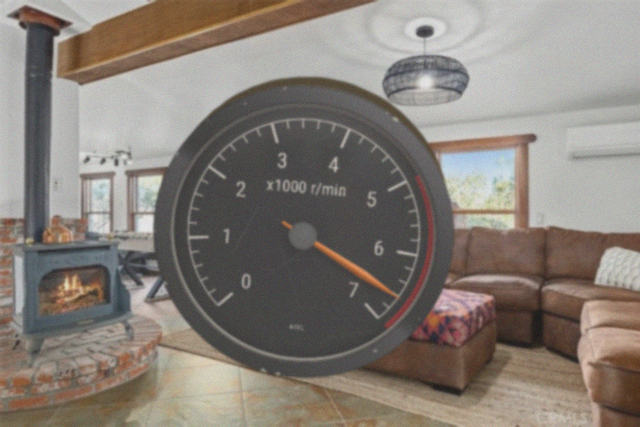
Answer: 6600 rpm
